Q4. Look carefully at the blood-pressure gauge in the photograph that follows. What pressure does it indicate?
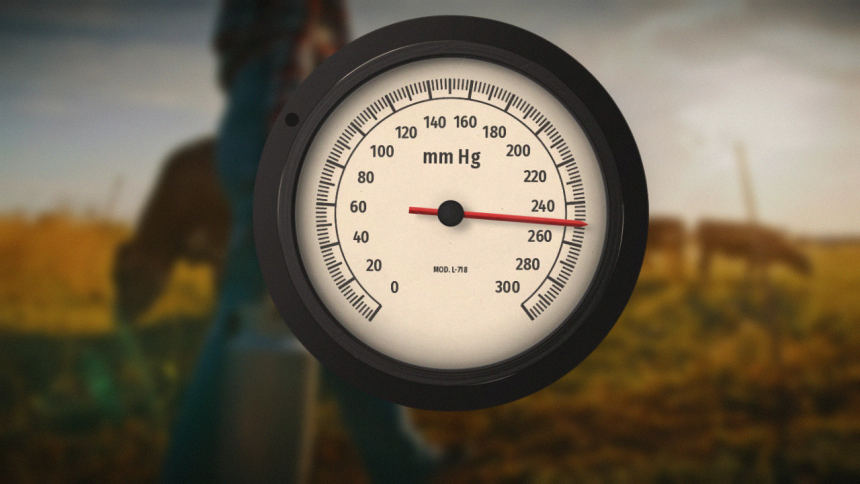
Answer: 250 mmHg
